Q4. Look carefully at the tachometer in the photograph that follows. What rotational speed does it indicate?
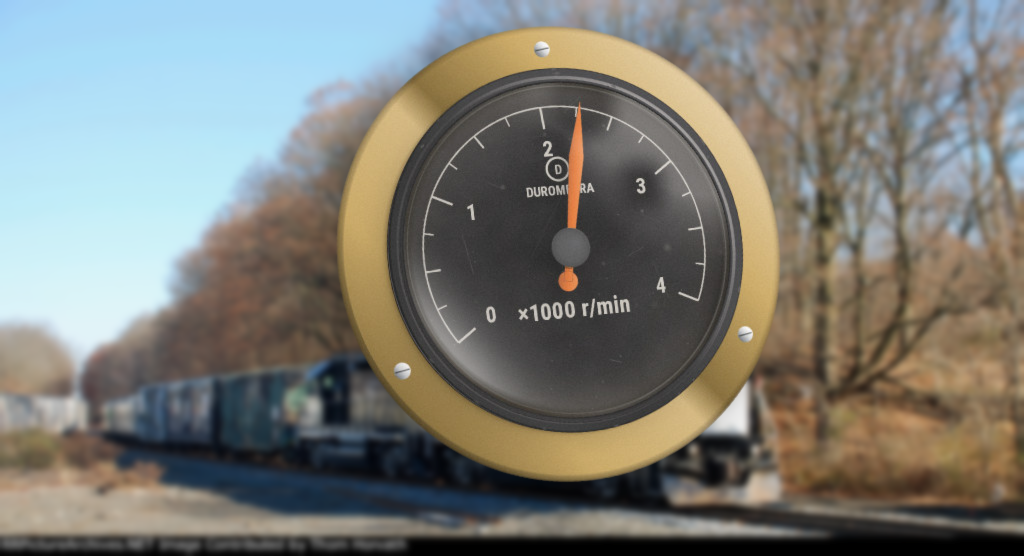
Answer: 2250 rpm
